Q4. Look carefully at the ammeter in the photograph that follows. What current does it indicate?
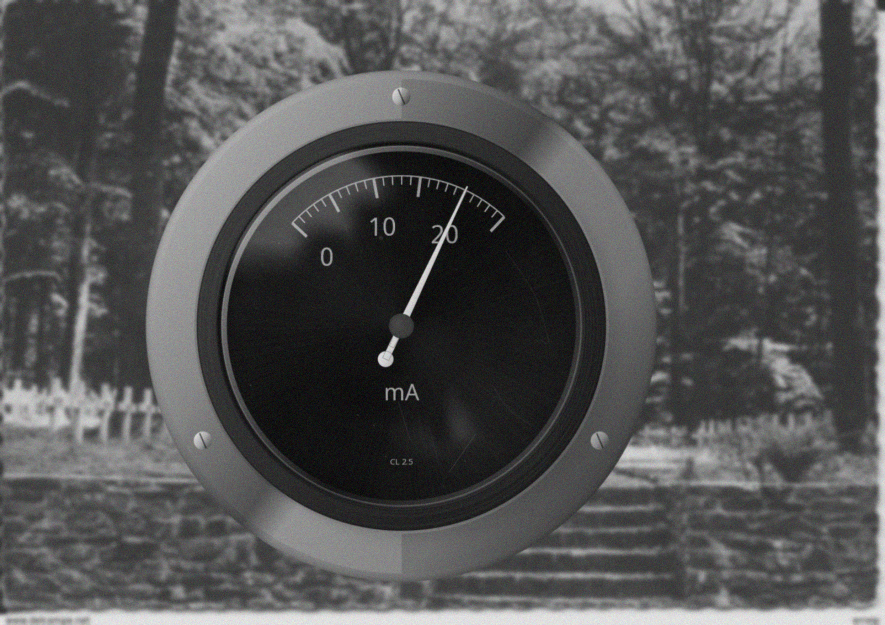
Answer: 20 mA
